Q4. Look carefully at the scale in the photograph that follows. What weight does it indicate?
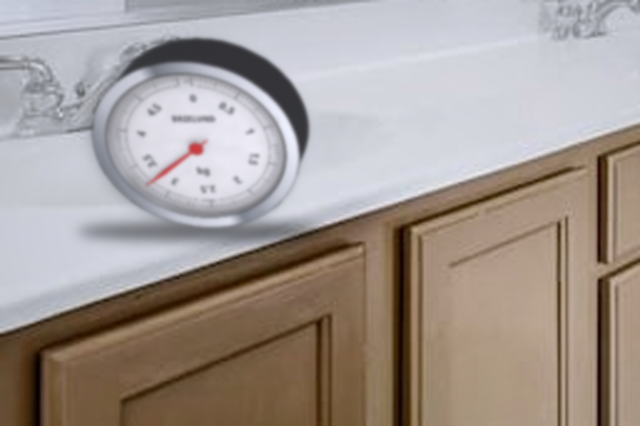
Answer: 3.25 kg
